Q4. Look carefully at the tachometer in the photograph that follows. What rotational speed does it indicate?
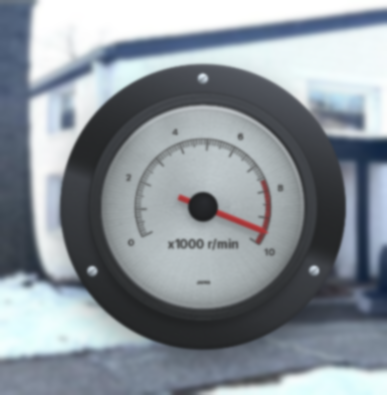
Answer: 9500 rpm
